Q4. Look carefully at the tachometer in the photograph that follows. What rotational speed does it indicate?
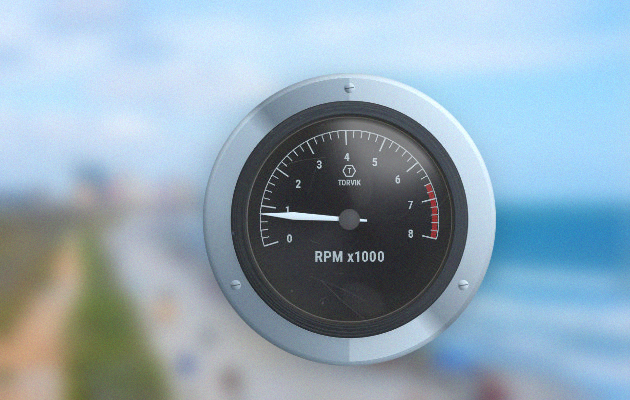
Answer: 800 rpm
